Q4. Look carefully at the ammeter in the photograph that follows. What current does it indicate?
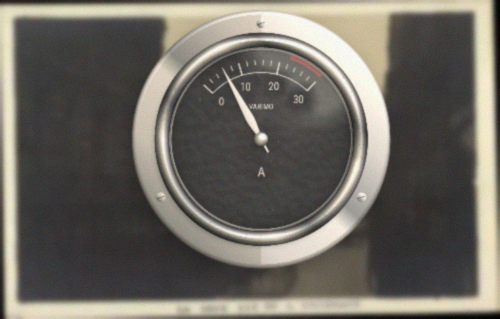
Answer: 6 A
